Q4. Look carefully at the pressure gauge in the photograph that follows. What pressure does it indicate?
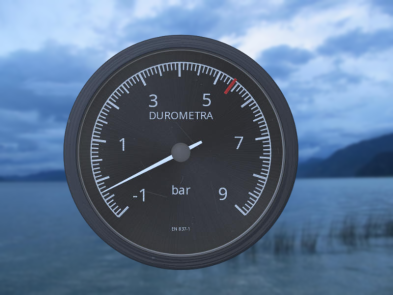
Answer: -0.3 bar
